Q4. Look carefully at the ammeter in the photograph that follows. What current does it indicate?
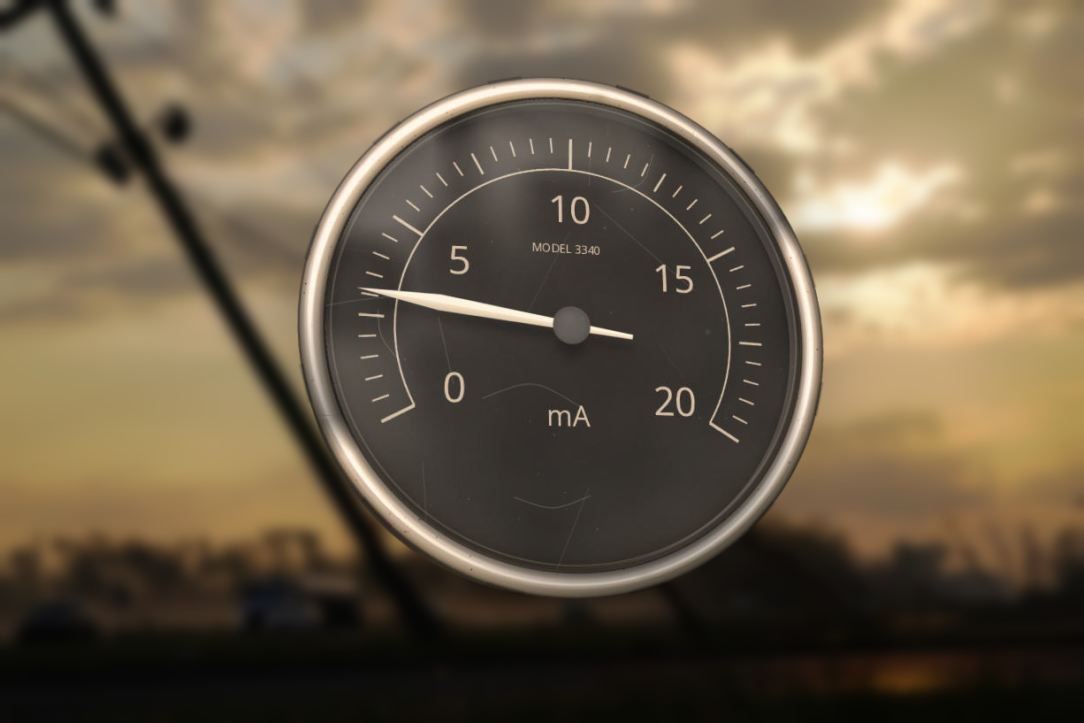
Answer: 3 mA
